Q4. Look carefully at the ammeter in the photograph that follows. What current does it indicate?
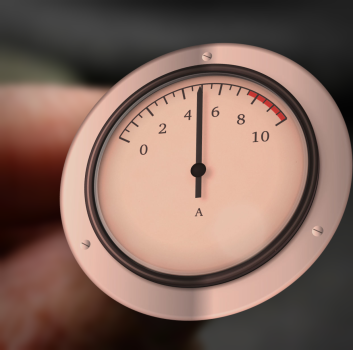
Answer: 5 A
